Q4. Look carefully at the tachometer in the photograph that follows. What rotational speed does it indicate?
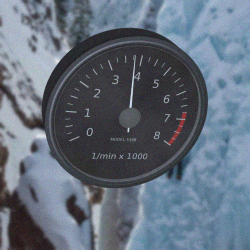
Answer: 3750 rpm
